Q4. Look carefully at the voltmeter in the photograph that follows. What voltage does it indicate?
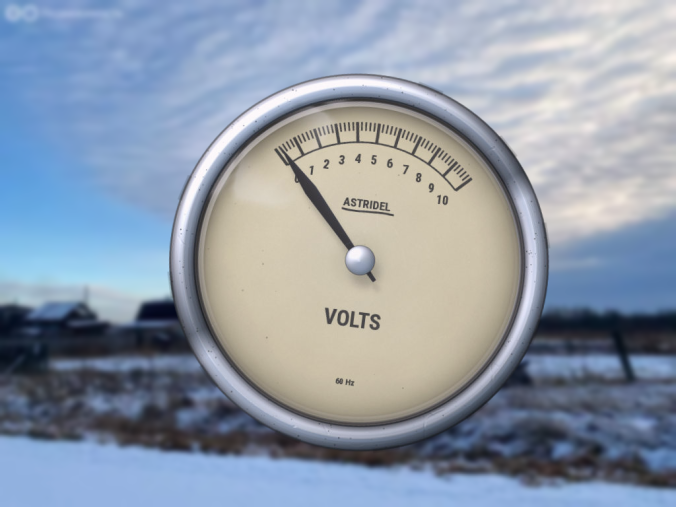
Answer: 0.2 V
